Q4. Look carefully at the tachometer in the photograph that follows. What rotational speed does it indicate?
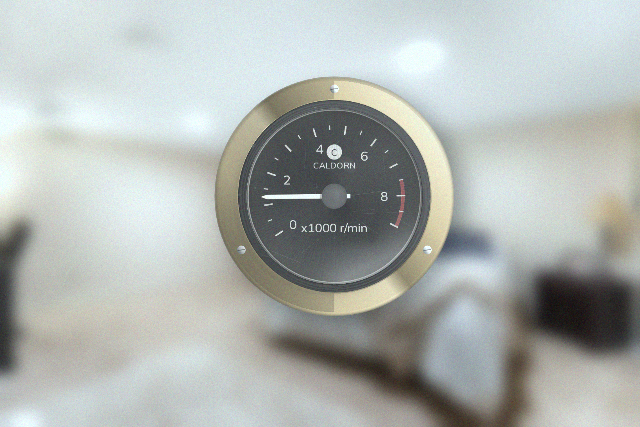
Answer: 1250 rpm
